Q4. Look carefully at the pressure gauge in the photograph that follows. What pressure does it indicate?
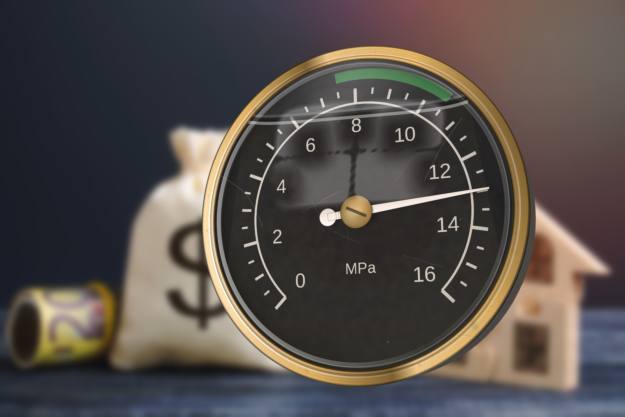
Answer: 13 MPa
